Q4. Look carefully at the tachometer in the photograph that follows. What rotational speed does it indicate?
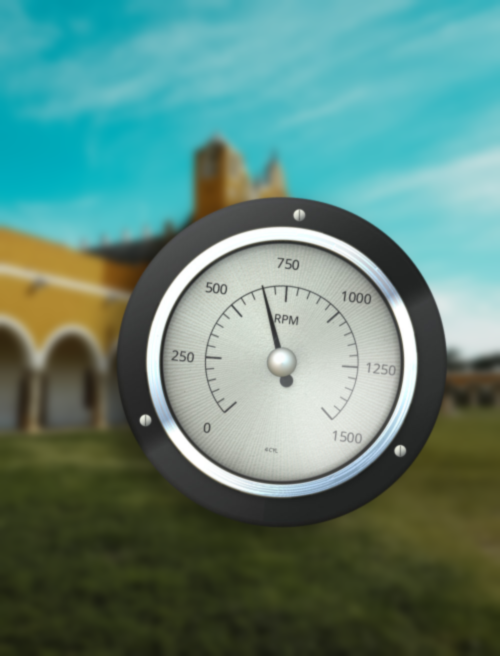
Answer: 650 rpm
